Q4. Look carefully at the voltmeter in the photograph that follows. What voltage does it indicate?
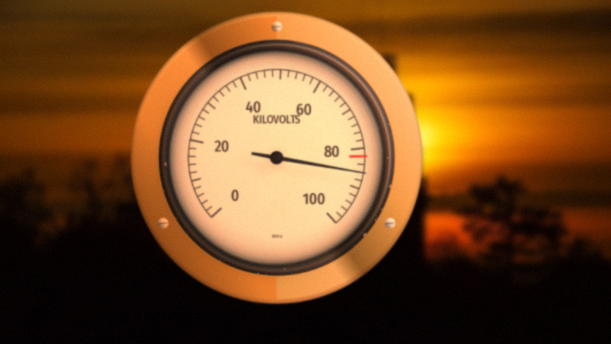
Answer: 86 kV
